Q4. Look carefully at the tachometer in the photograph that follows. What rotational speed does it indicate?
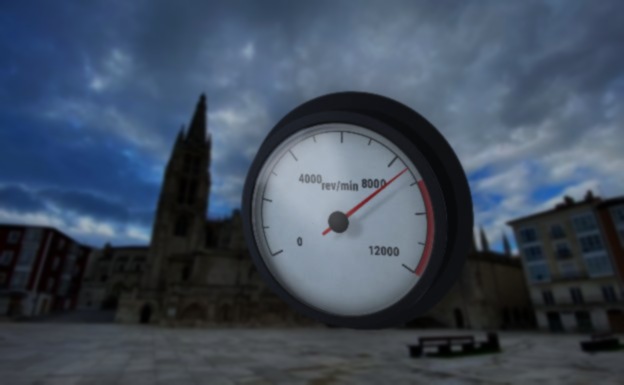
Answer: 8500 rpm
